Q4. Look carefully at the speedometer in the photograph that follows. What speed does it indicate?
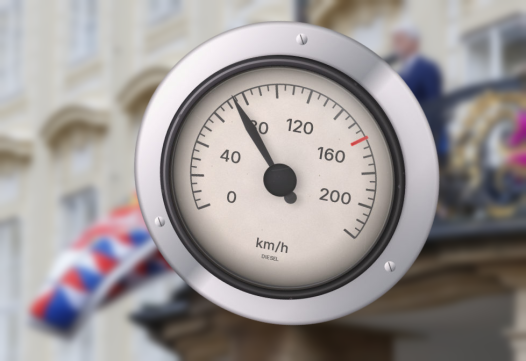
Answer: 75 km/h
